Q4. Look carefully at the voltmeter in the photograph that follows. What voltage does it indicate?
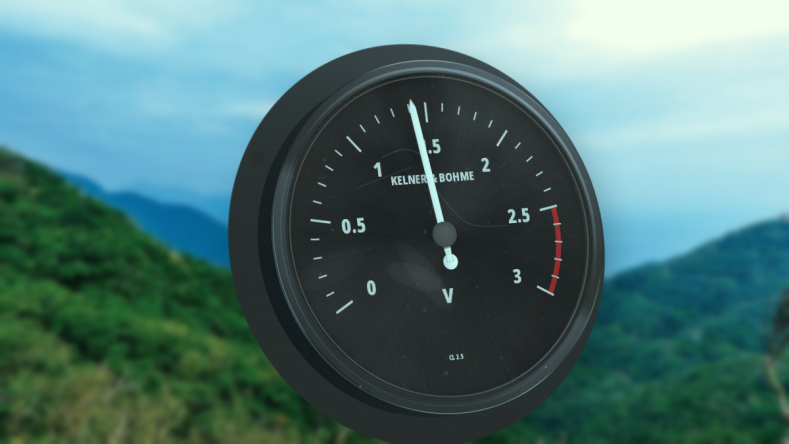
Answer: 1.4 V
